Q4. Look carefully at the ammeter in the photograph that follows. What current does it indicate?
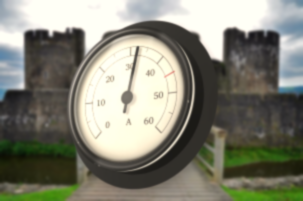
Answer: 32.5 A
